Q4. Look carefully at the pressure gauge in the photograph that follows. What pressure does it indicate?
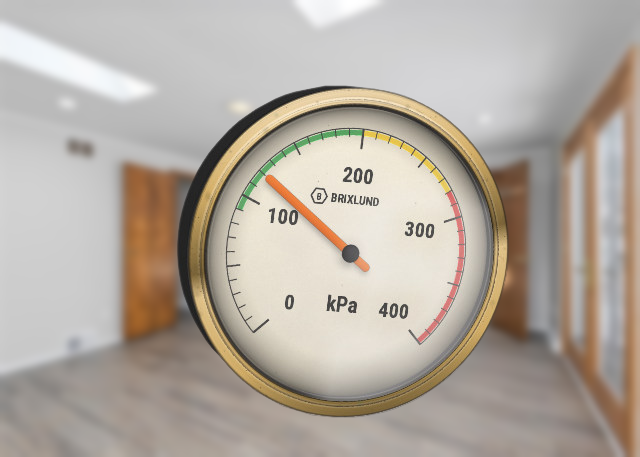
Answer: 120 kPa
